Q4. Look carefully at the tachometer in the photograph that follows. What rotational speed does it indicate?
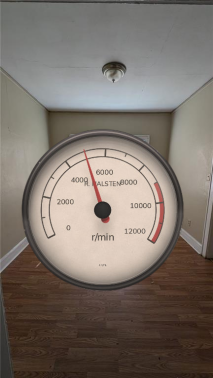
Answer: 5000 rpm
